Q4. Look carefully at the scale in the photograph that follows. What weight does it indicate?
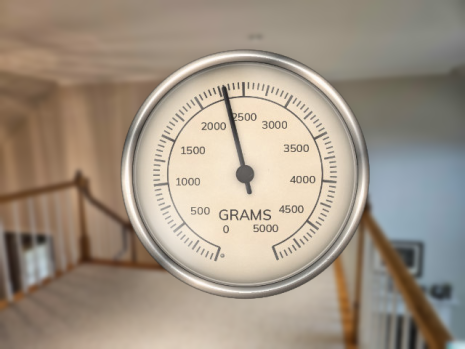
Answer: 2300 g
